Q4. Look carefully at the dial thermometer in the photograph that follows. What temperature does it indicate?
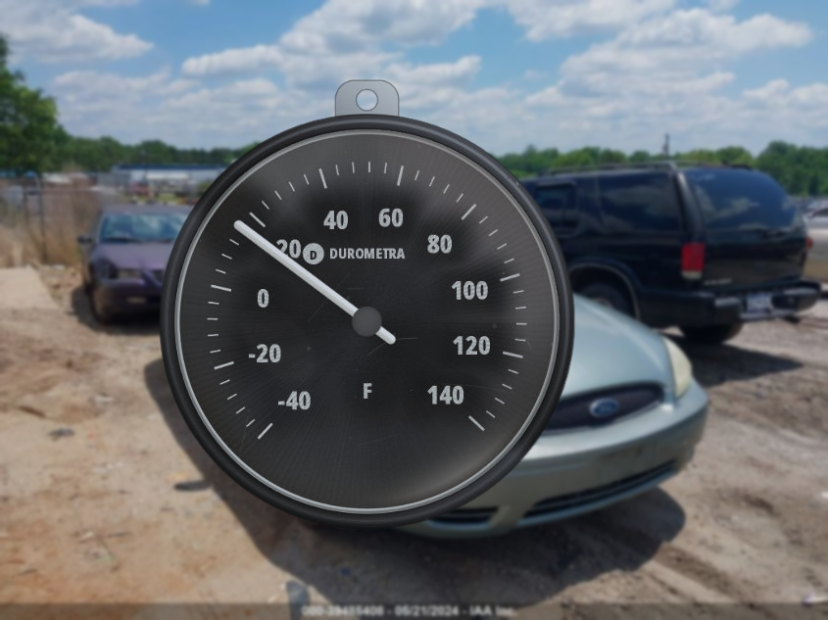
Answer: 16 °F
